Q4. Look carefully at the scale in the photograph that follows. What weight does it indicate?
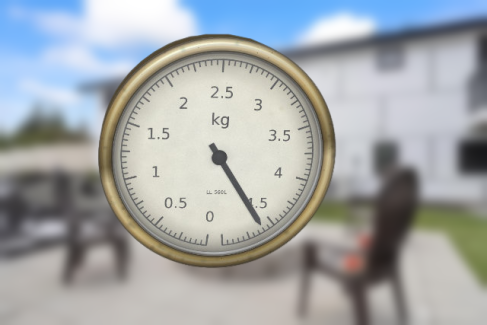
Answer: 4.6 kg
